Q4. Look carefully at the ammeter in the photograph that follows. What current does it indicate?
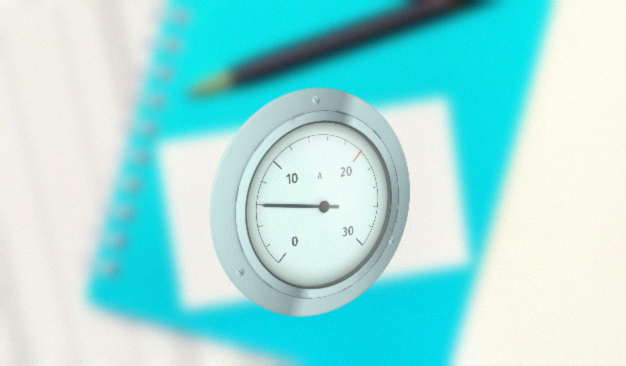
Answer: 6 A
